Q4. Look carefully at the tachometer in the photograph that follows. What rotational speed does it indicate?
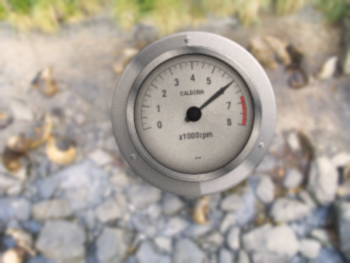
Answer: 6000 rpm
